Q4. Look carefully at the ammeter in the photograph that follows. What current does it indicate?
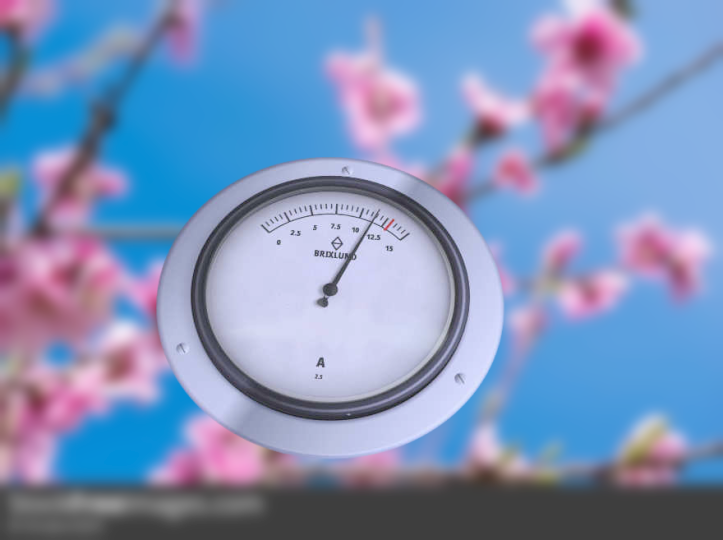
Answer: 11.5 A
